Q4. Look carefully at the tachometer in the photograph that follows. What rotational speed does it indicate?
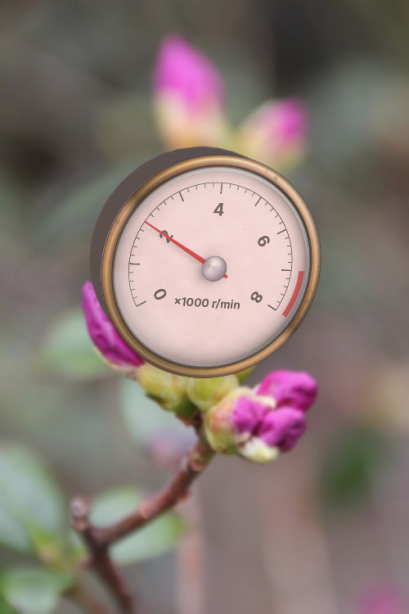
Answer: 2000 rpm
